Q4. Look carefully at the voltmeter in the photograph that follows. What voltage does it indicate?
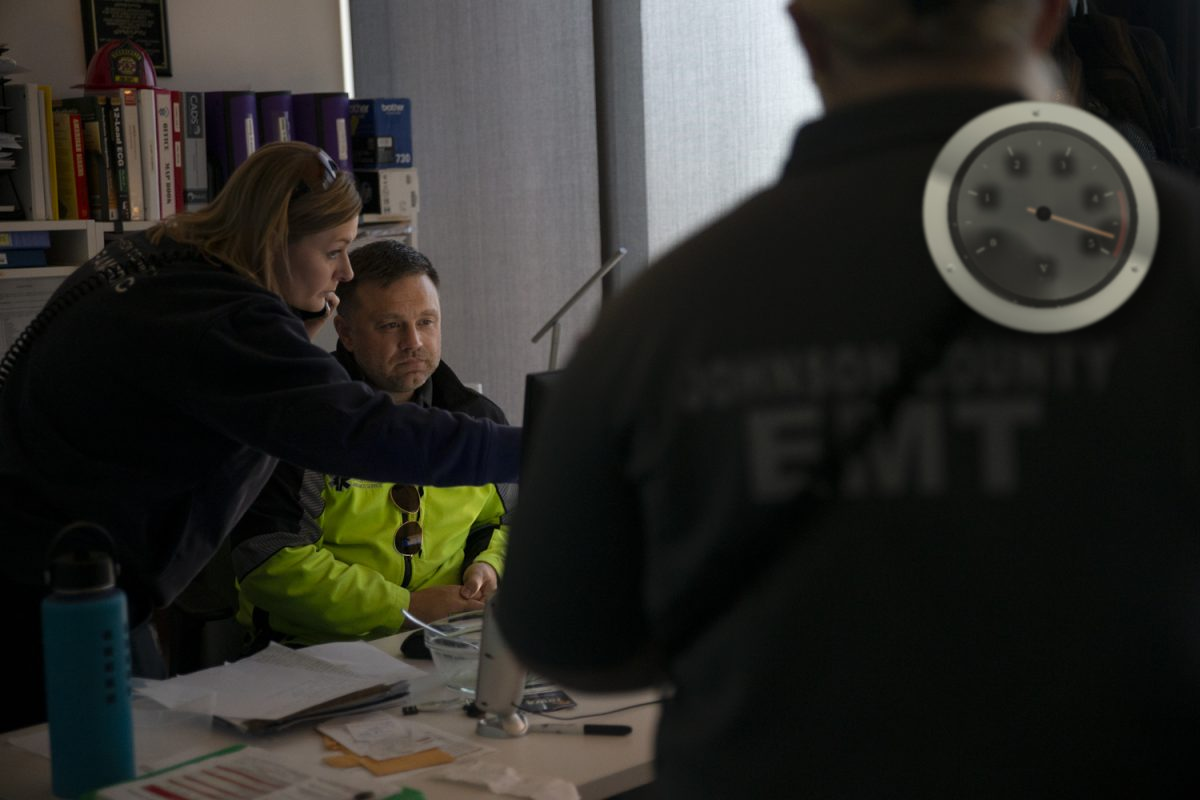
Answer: 4.75 V
